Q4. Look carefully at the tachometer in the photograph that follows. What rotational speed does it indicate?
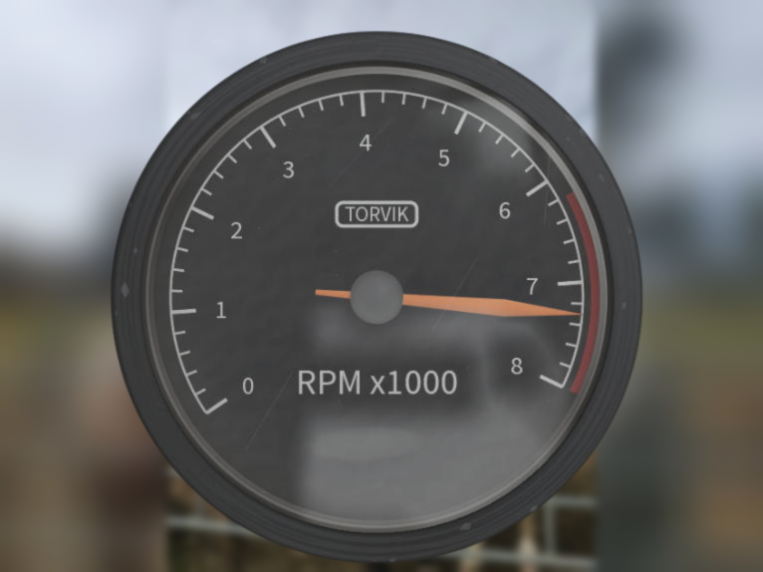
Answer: 7300 rpm
